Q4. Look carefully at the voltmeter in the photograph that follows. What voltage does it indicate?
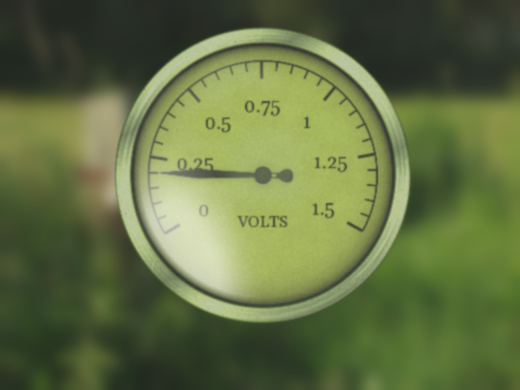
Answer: 0.2 V
